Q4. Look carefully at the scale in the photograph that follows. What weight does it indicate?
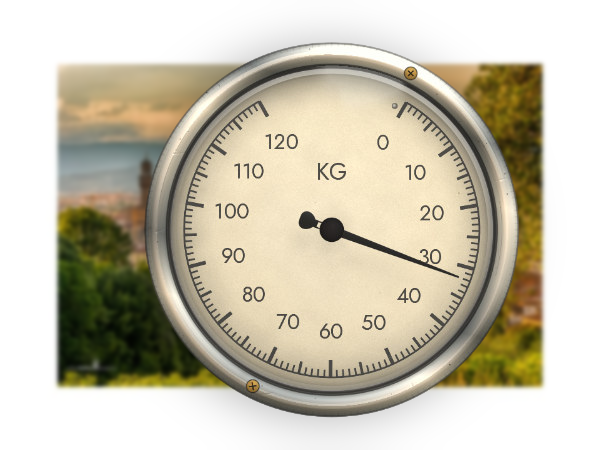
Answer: 32 kg
